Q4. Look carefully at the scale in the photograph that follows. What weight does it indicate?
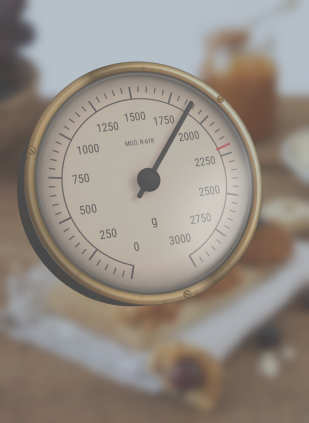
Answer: 1875 g
